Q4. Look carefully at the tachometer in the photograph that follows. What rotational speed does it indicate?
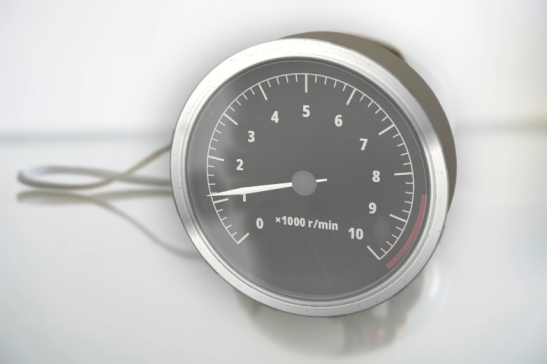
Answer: 1200 rpm
